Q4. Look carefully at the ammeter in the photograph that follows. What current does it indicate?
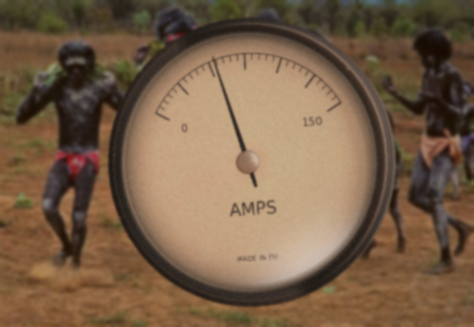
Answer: 55 A
